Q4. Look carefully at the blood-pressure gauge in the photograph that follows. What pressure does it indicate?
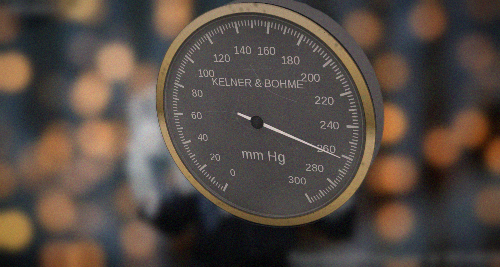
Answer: 260 mmHg
